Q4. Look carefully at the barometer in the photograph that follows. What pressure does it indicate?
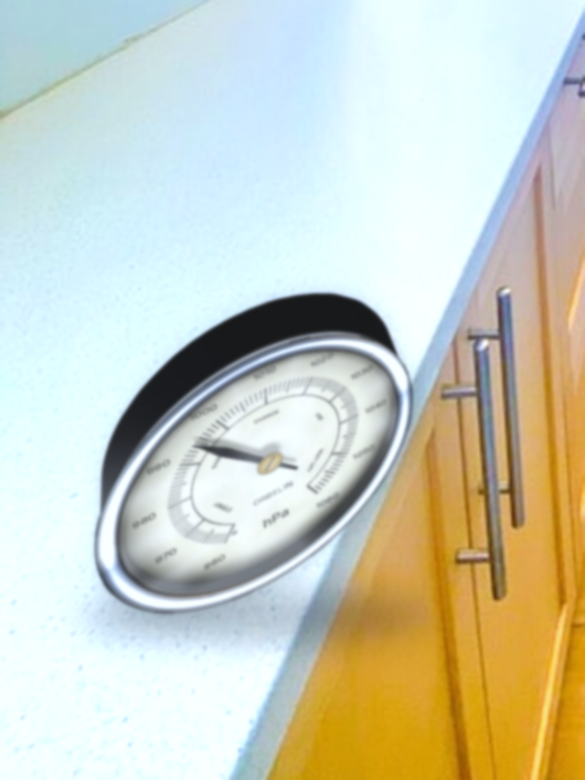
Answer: 995 hPa
